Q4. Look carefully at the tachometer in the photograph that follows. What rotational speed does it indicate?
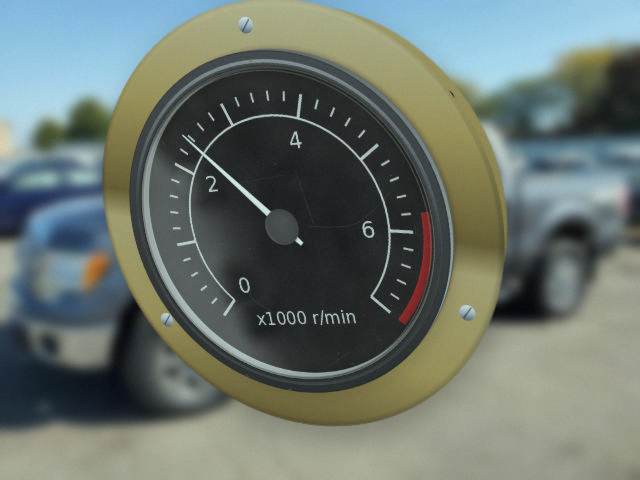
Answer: 2400 rpm
